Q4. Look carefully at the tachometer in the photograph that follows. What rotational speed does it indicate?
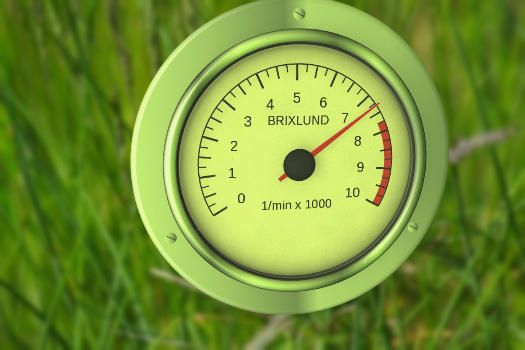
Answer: 7250 rpm
